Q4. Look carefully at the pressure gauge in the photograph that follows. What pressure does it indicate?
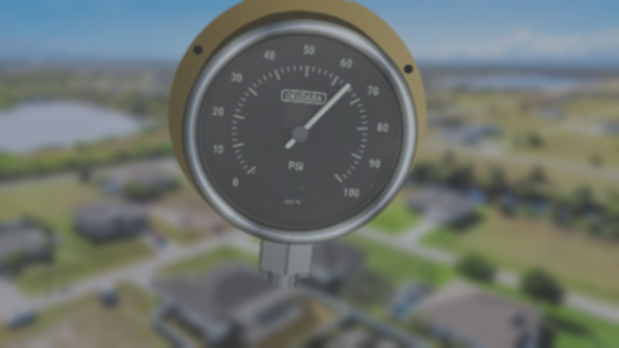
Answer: 64 psi
